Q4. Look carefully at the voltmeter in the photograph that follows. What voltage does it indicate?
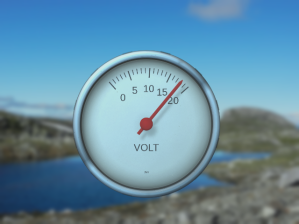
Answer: 18 V
